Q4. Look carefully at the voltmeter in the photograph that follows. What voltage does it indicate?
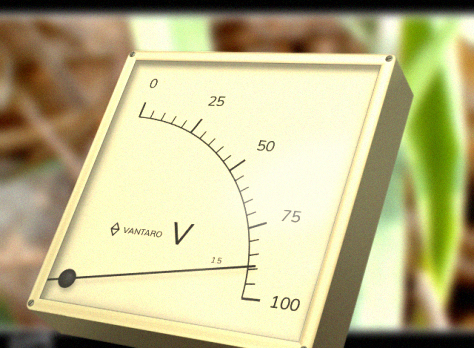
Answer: 90 V
